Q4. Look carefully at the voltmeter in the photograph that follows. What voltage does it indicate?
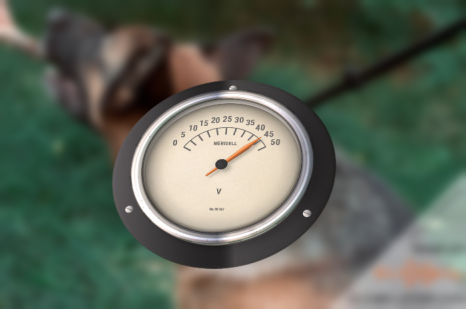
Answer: 45 V
